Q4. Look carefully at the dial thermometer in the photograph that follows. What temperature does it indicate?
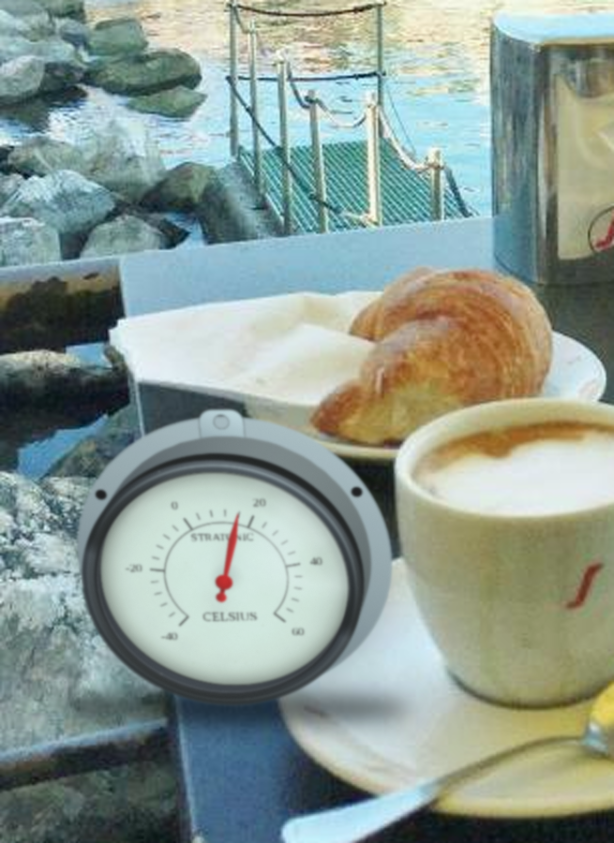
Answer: 16 °C
